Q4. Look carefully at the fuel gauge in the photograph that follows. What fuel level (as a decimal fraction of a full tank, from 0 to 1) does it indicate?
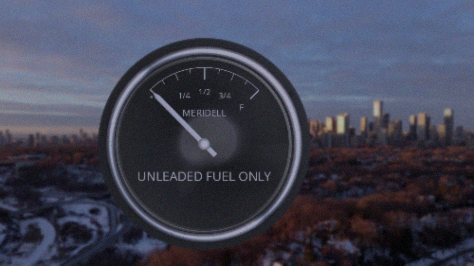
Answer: 0
